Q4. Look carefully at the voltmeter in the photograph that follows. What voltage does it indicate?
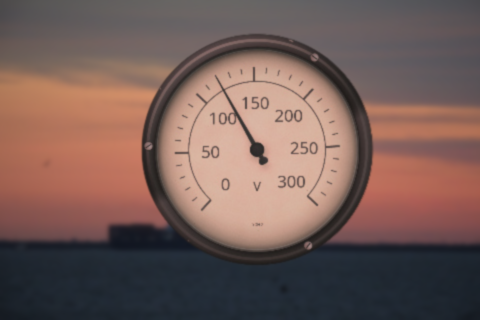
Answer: 120 V
